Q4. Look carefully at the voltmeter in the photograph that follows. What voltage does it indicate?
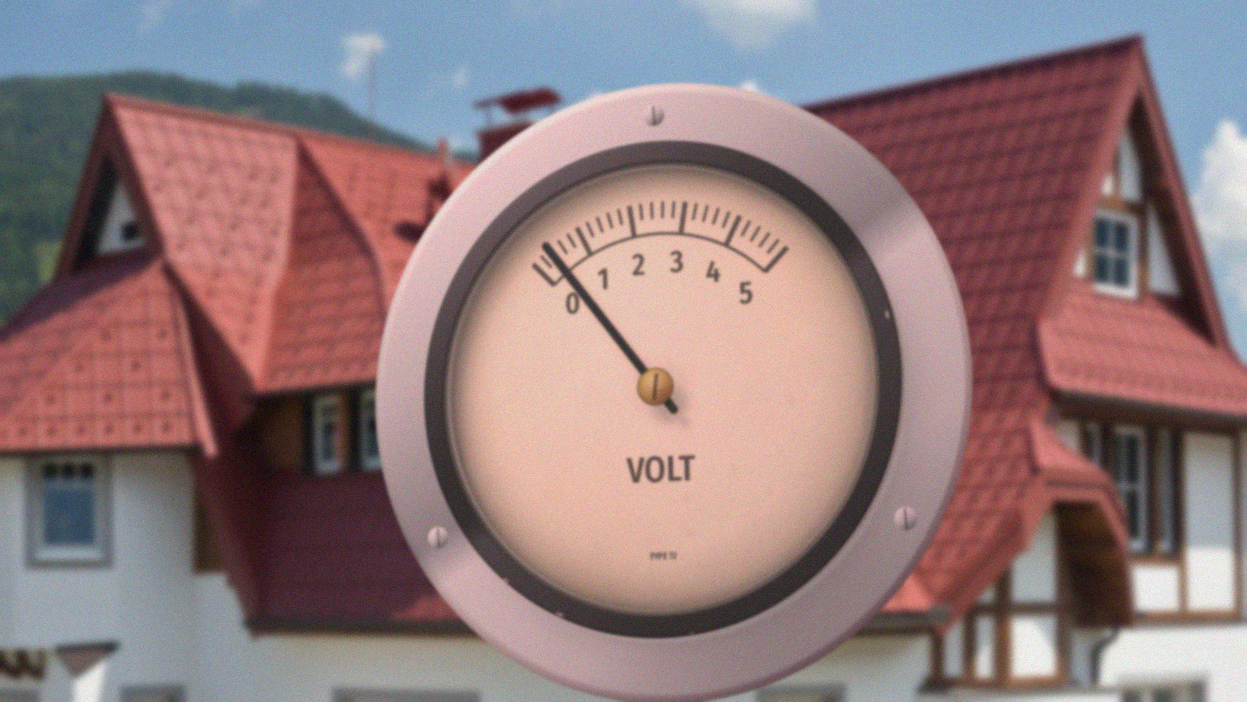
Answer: 0.4 V
